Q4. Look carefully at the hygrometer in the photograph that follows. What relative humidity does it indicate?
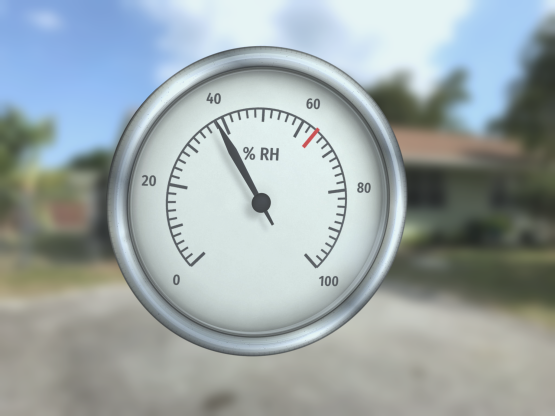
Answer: 38 %
